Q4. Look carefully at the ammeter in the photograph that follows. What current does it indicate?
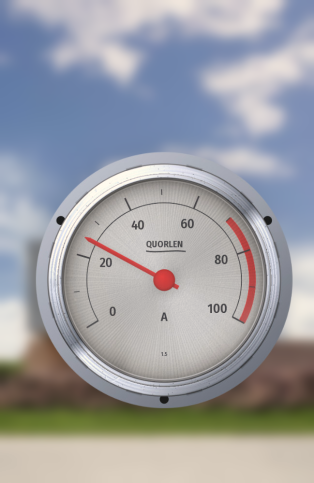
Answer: 25 A
